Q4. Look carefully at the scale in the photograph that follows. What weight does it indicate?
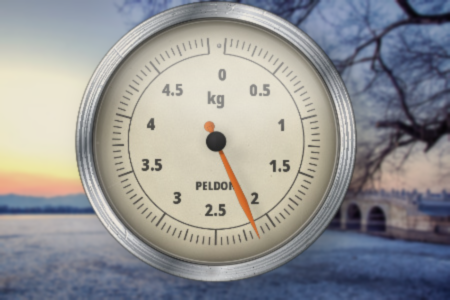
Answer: 2.15 kg
